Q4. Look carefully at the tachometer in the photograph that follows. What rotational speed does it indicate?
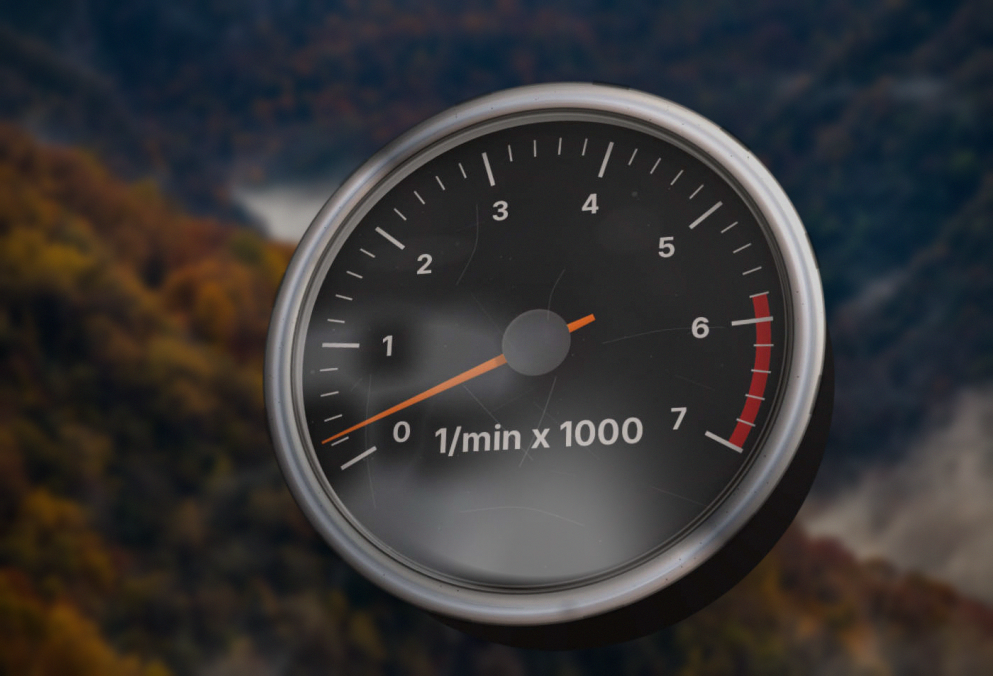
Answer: 200 rpm
